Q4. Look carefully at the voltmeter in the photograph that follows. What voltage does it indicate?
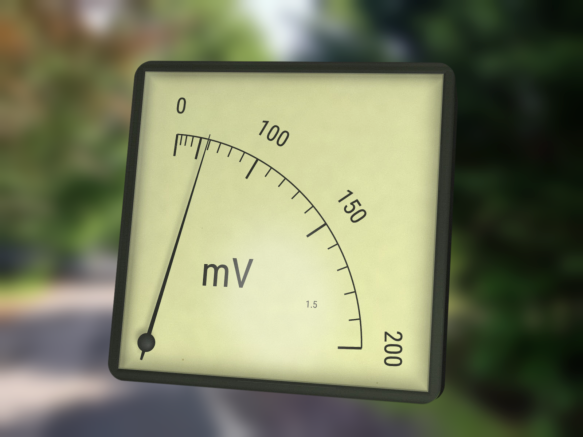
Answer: 60 mV
